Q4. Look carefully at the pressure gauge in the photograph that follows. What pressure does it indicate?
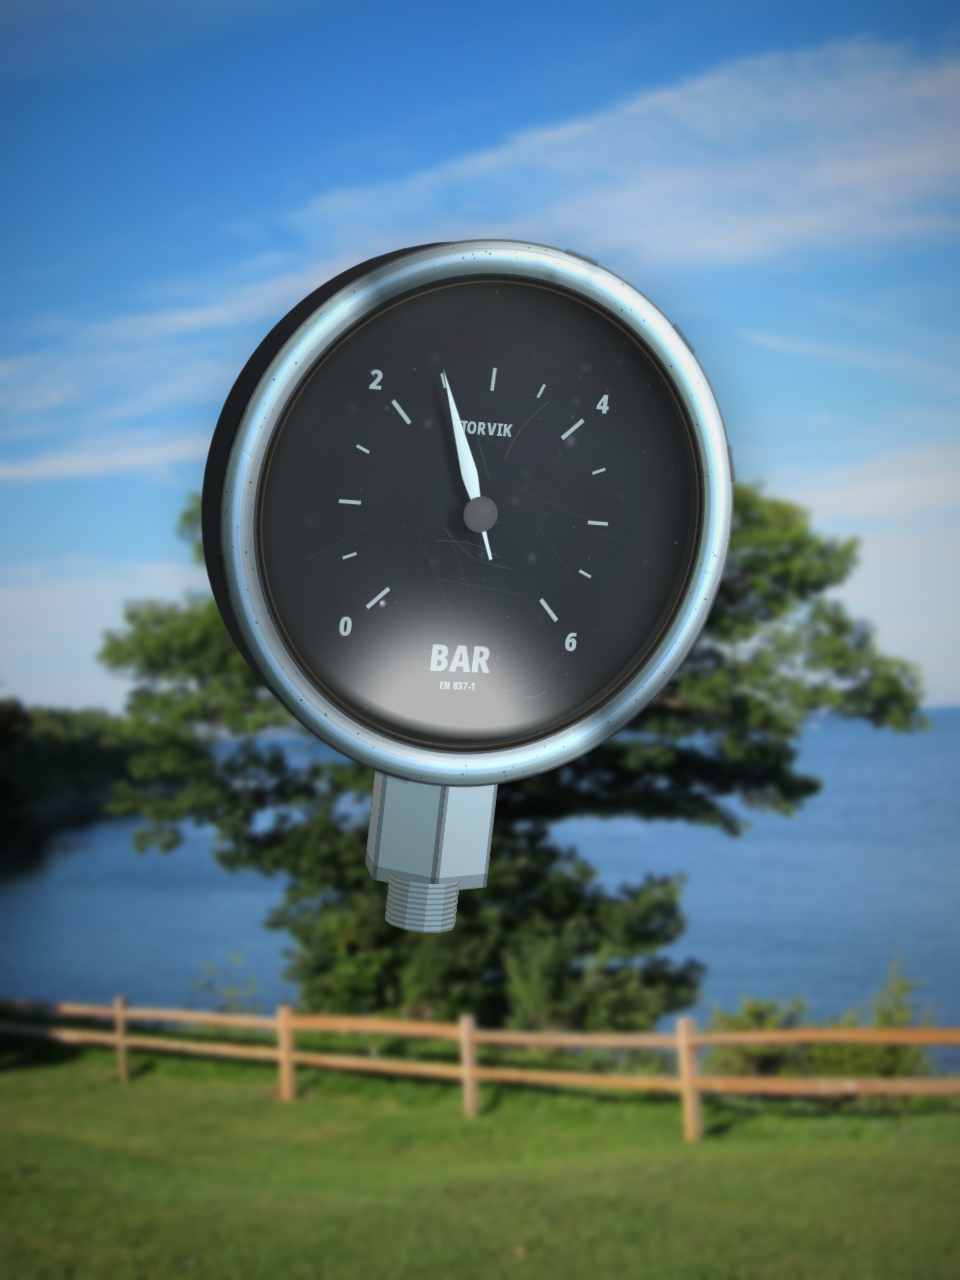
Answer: 2.5 bar
